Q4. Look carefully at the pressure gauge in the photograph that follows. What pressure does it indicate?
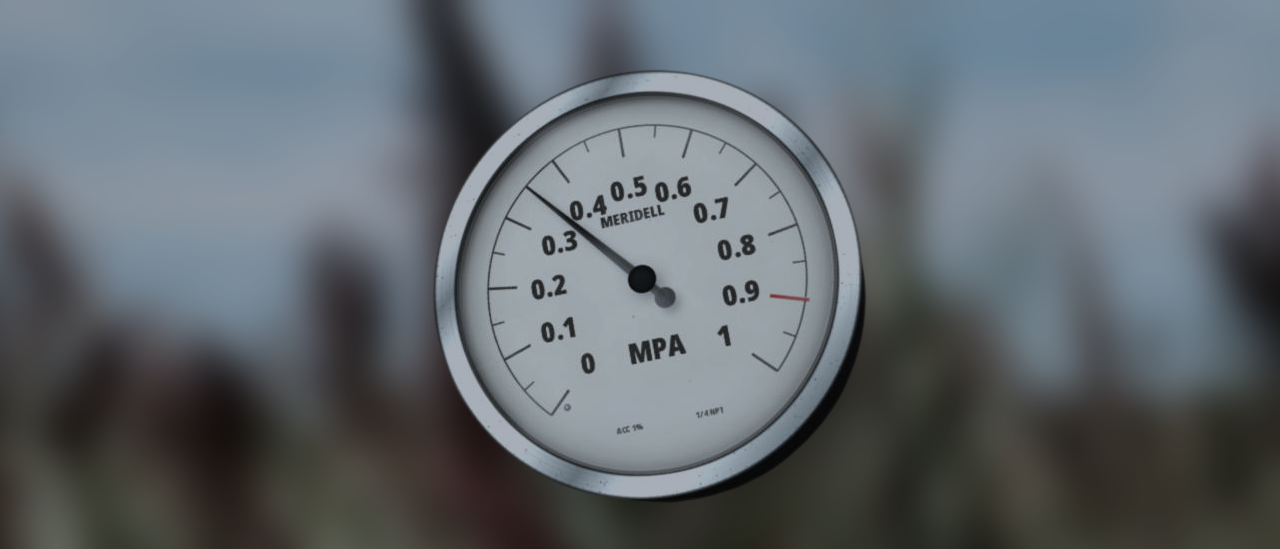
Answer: 0.35 MPa
